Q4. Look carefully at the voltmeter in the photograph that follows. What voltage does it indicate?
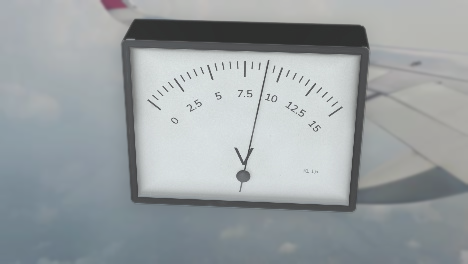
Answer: 9 V
